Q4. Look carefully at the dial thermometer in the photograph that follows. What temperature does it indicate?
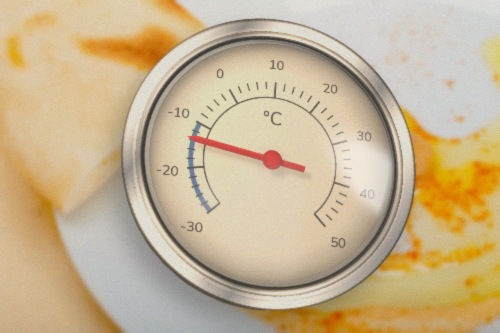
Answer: -14 °C
